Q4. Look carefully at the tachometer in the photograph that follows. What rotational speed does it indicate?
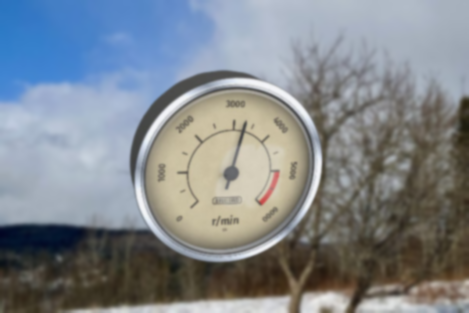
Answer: 3250 rpm
